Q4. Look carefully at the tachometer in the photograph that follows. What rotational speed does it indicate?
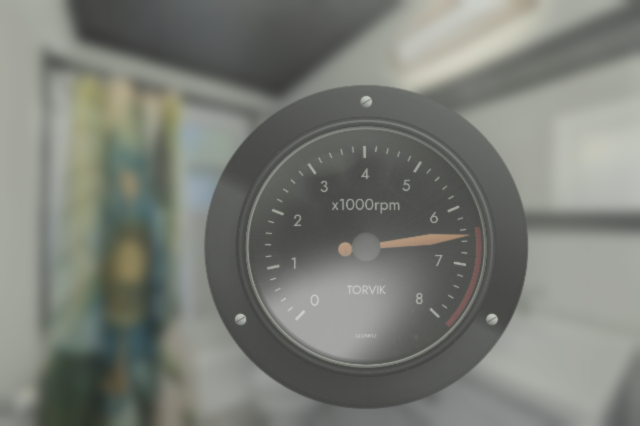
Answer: 6500 rpm
